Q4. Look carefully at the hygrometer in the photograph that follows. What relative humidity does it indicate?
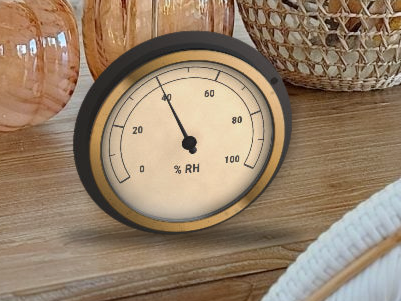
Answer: 40 %
